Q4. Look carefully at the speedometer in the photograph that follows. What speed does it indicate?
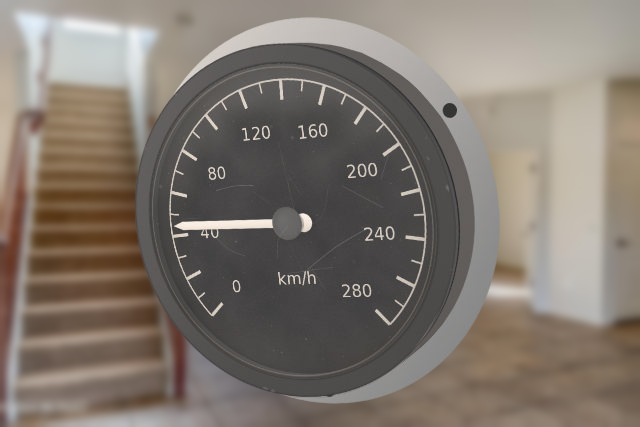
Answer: 45 km/h
